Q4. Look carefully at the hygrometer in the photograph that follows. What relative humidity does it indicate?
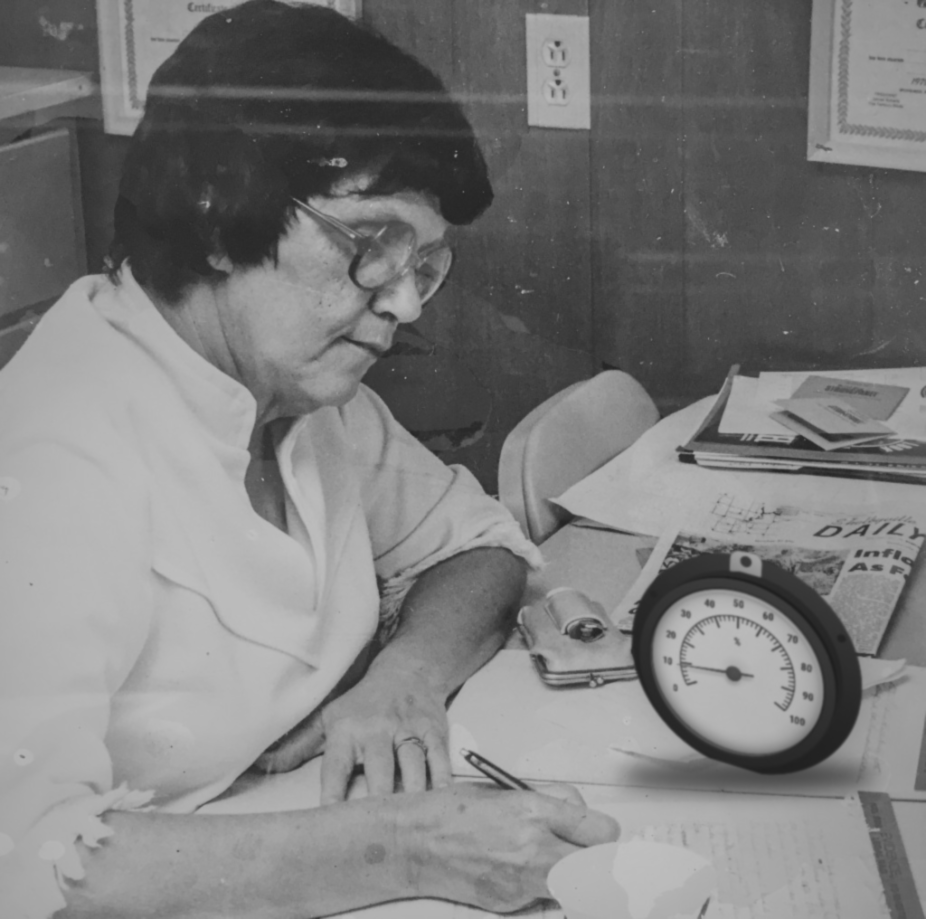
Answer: 10 %
